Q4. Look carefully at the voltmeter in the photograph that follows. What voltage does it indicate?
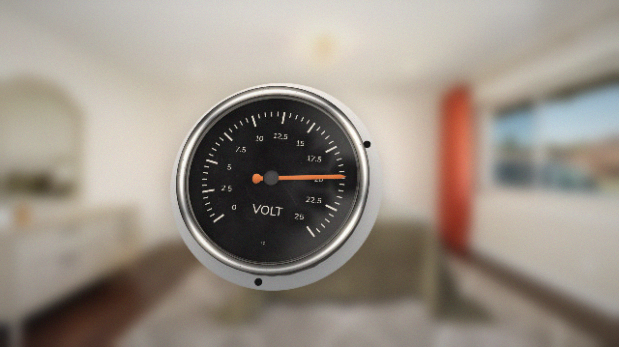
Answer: 20 V
